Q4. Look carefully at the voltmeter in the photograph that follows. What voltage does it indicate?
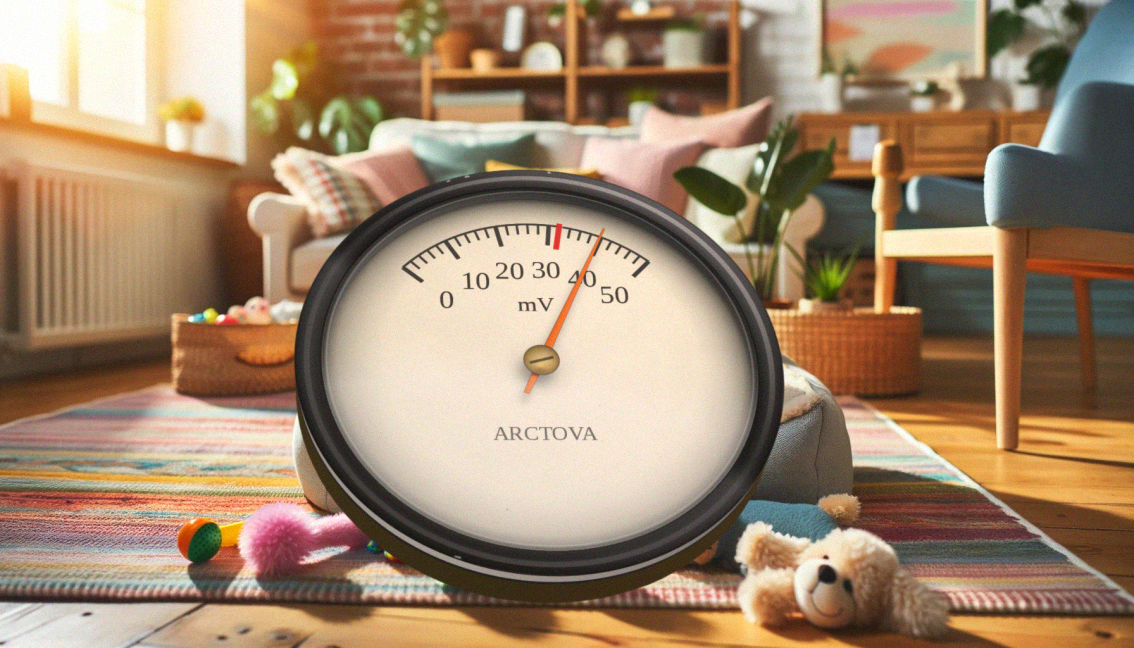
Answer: 40 mV
